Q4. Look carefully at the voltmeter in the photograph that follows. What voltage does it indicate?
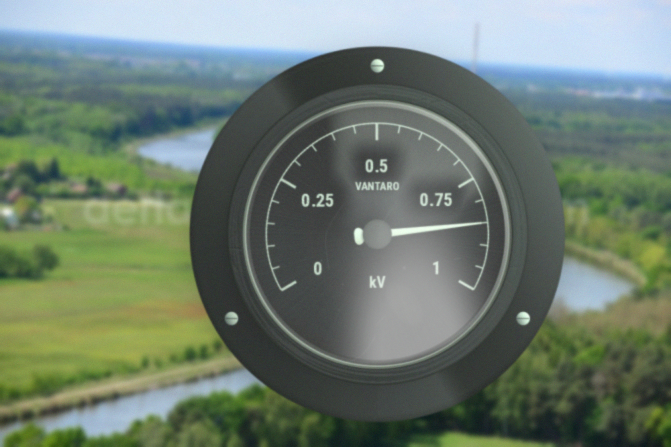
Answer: 0.85 kV
